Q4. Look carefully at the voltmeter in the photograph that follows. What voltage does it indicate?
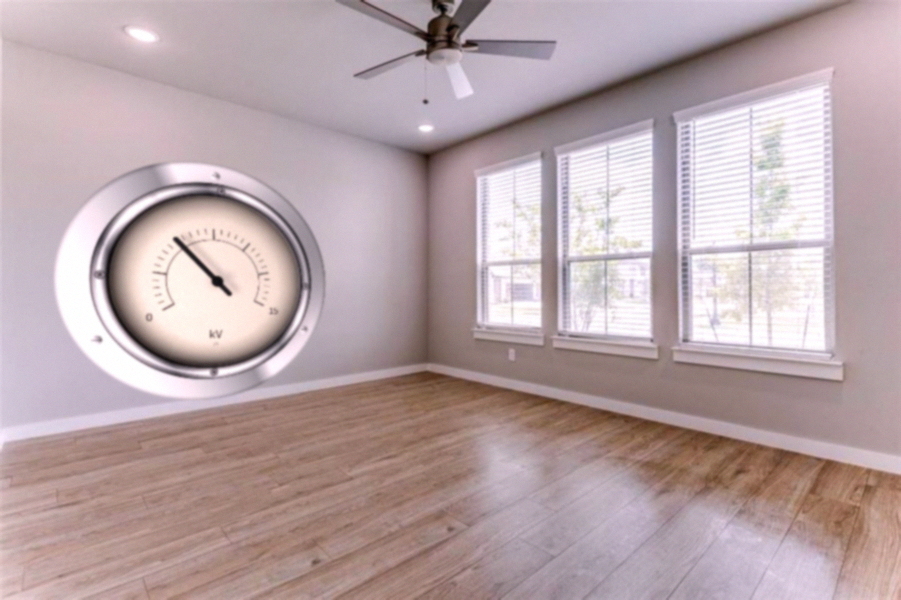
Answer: 5 kV
